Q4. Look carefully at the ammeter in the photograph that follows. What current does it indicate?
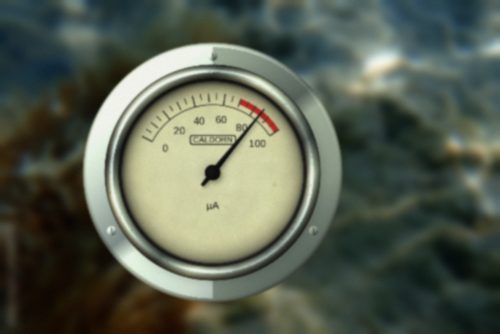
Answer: 85 µA
